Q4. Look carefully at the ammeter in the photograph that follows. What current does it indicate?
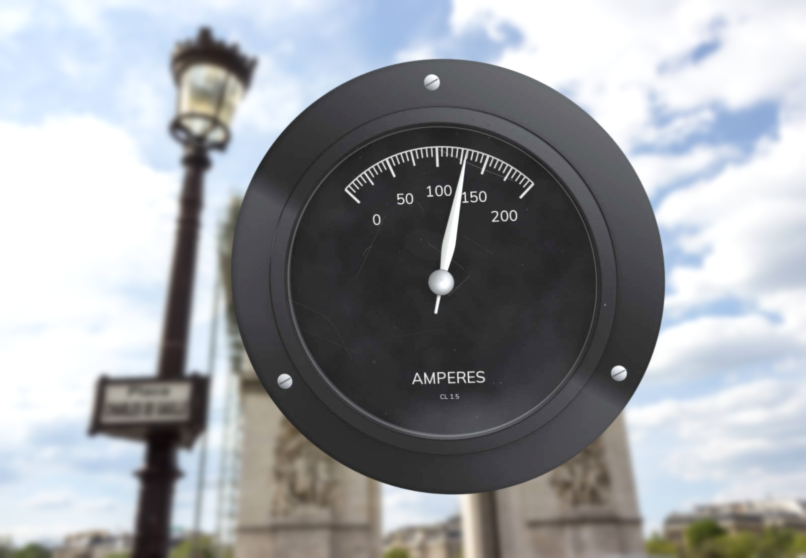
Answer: 130 A
